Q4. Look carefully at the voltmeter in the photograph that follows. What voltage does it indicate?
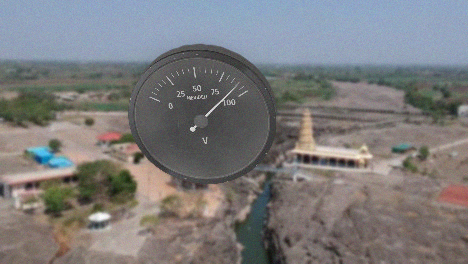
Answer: 90 V
